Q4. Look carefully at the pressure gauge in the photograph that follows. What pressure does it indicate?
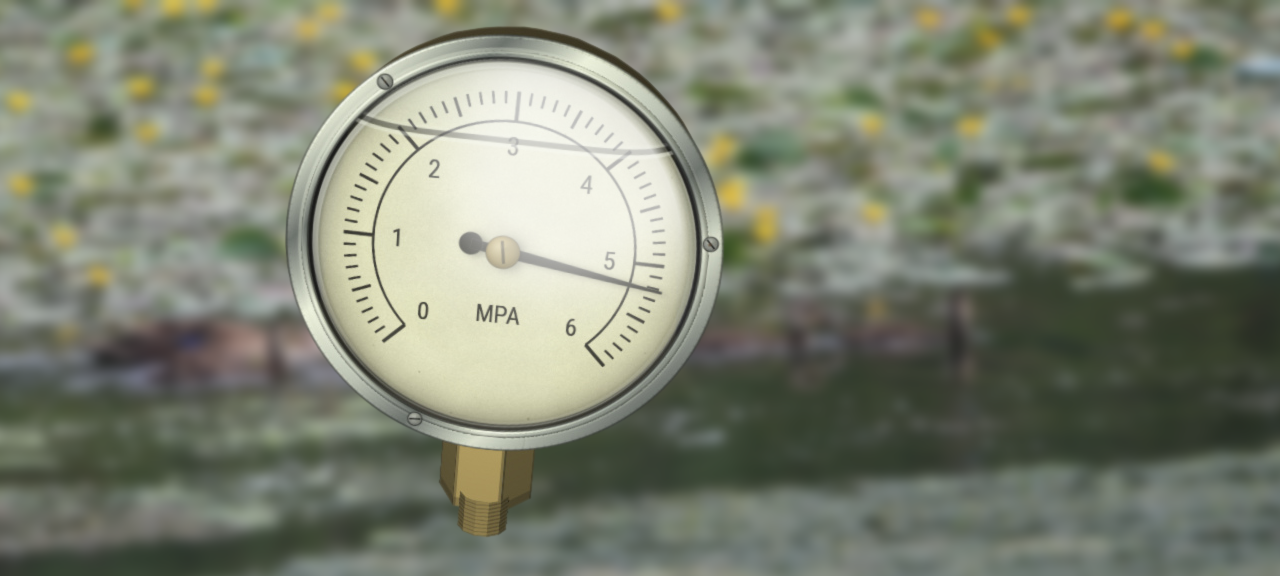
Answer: 5.2 MPa
